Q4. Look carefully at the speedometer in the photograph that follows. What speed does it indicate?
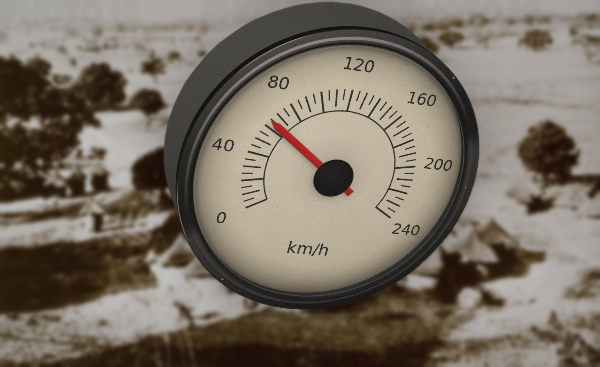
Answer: 65 km/h
